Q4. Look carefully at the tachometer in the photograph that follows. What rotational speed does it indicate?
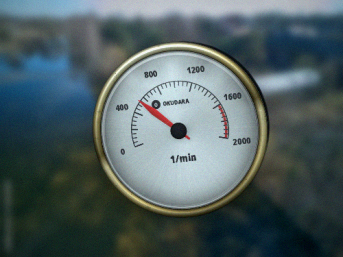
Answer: 550 rpm
